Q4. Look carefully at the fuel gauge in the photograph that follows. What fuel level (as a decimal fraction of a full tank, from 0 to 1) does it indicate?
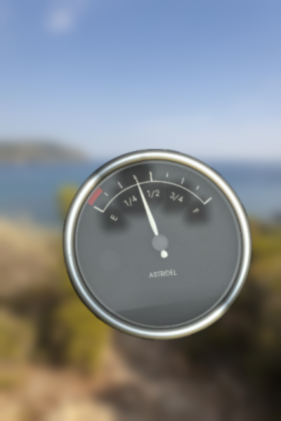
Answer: 0.375
